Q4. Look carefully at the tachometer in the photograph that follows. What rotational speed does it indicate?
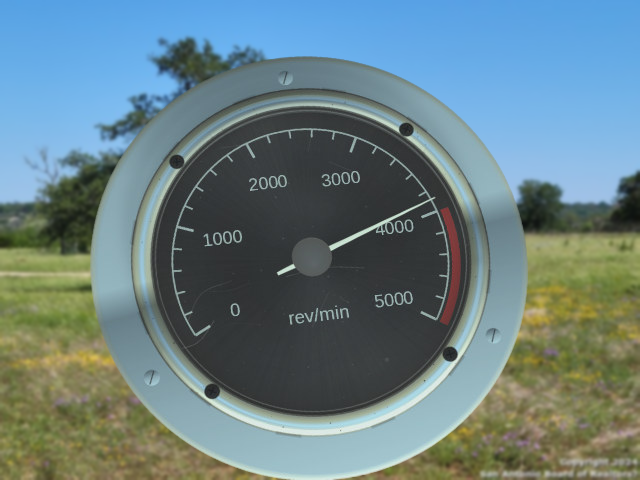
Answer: 3900 rpm
